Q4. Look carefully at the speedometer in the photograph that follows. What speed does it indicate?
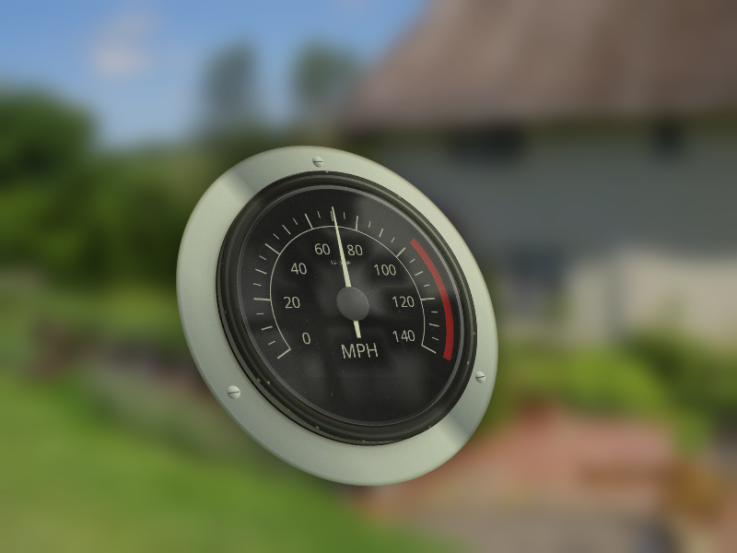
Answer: 70 mph
